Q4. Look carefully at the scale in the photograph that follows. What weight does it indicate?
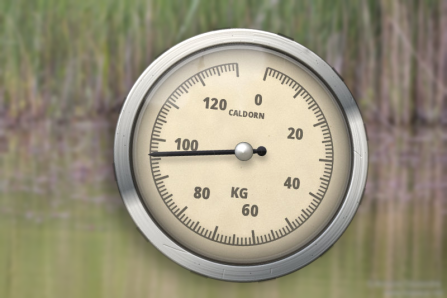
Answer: 96 kg
